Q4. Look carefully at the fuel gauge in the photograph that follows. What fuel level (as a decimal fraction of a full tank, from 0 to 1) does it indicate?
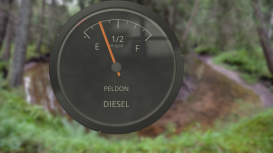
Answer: 0.25
